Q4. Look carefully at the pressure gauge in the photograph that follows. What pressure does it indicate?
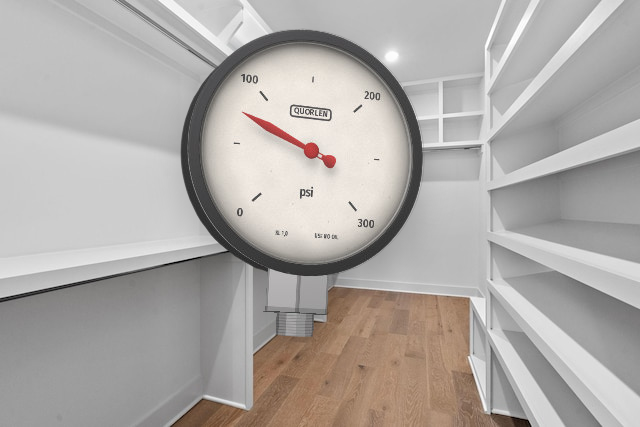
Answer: 75 psi
